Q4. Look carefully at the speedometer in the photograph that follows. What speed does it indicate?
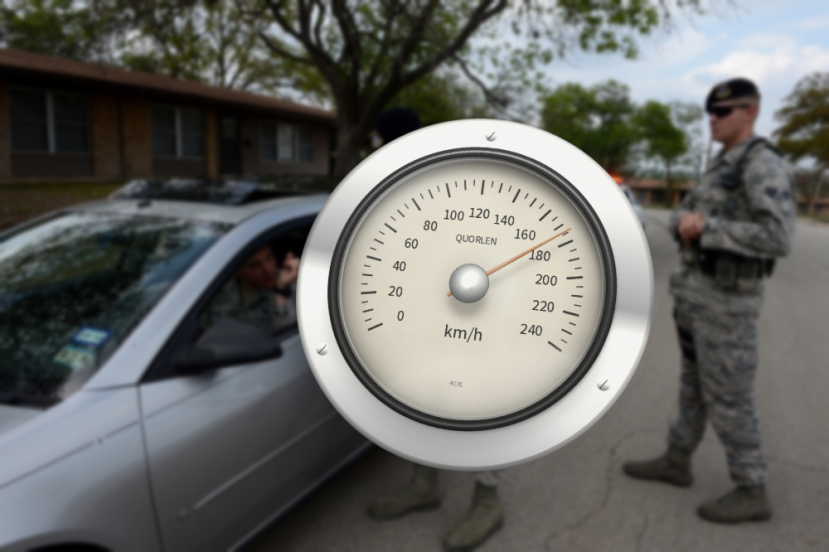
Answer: 175 km/h
